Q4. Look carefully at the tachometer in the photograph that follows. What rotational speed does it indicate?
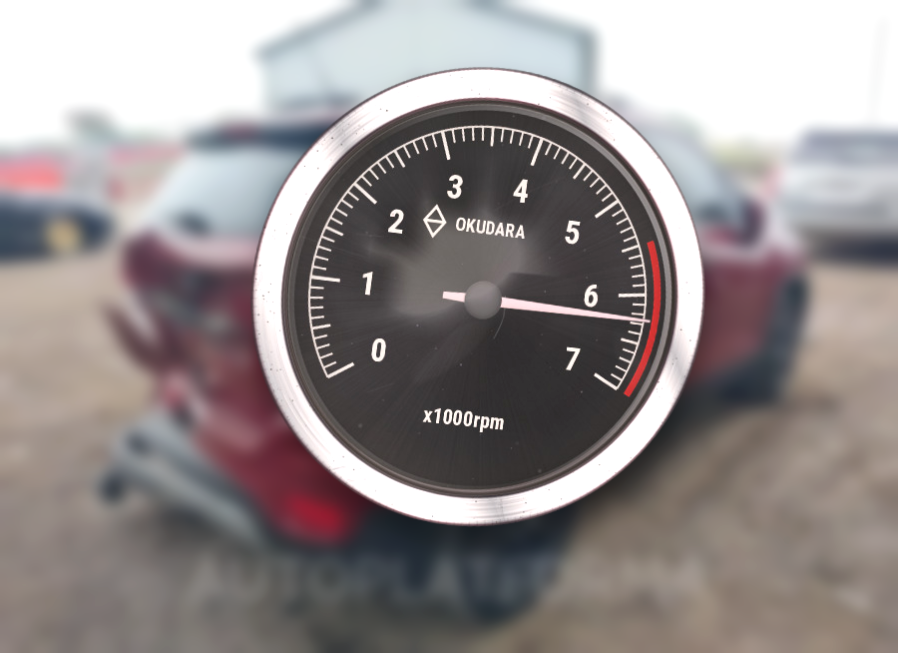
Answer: 6250 rpm
